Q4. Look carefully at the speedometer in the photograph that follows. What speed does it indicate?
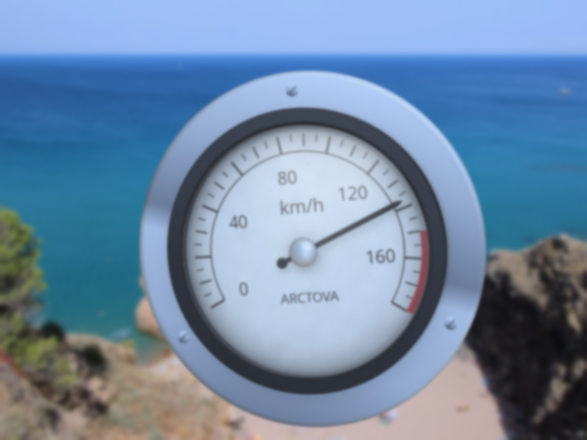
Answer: 137.5 km/h
